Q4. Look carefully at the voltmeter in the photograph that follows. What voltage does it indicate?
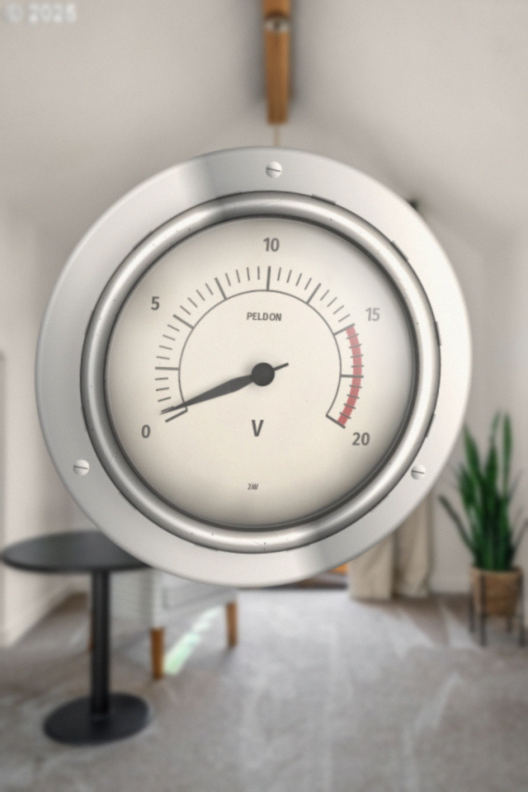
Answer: 0.5 V
